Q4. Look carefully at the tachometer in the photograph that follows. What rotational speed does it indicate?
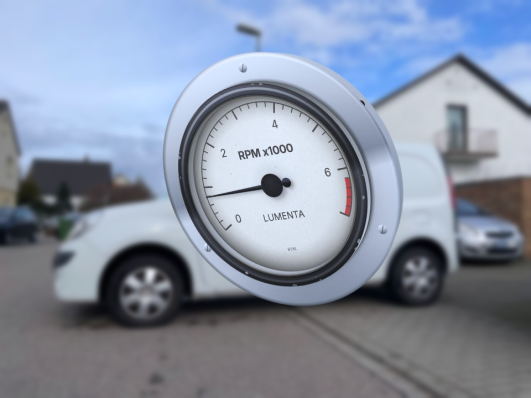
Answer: 800 rpm
